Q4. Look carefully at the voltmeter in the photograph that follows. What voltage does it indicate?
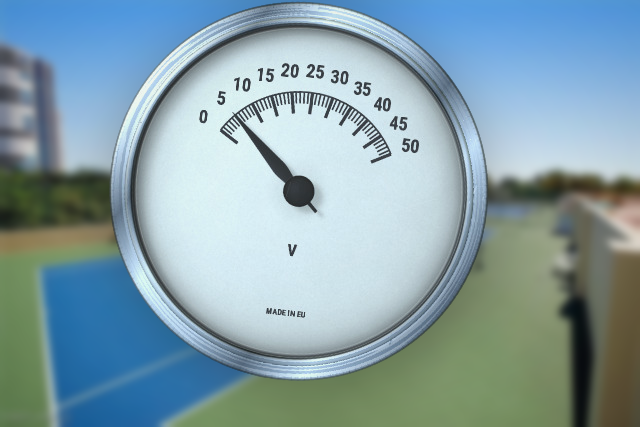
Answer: 5 V
